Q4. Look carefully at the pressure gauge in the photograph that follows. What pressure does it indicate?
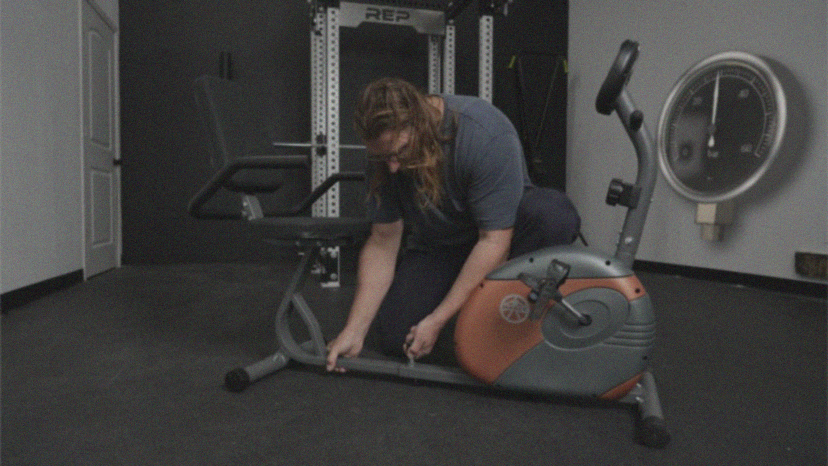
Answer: 30 bar
